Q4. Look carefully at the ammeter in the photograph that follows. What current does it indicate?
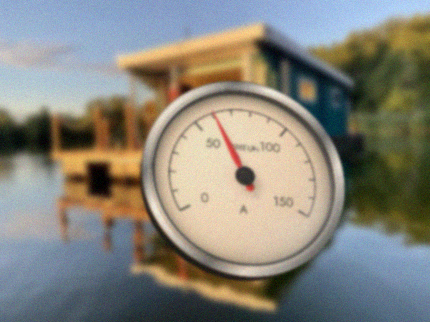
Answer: 60 A
